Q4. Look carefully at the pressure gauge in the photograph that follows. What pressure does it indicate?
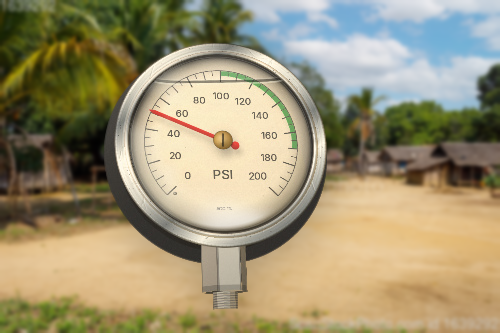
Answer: 50 psi
